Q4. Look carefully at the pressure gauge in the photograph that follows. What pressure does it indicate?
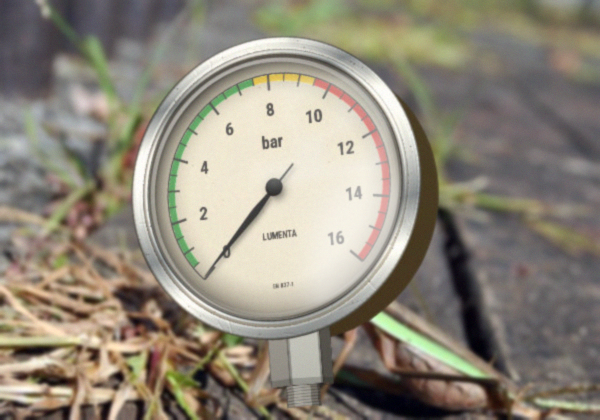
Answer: 0 bar
